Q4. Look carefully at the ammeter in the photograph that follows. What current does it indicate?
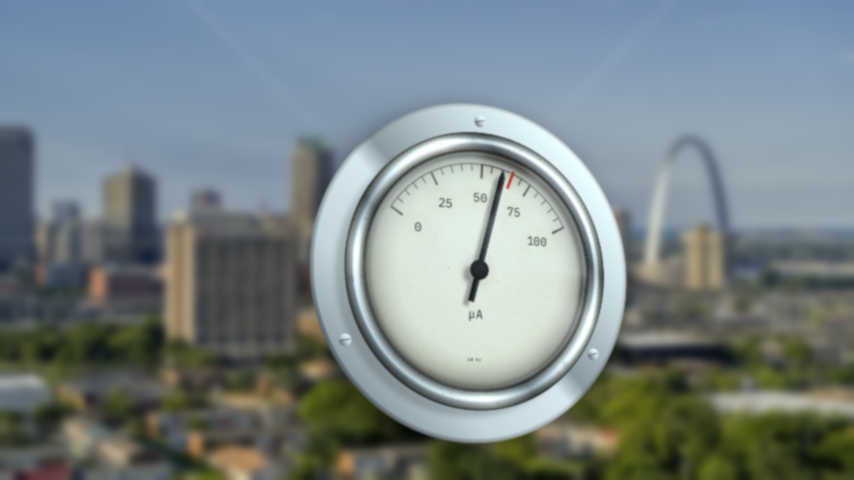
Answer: 60 µA
